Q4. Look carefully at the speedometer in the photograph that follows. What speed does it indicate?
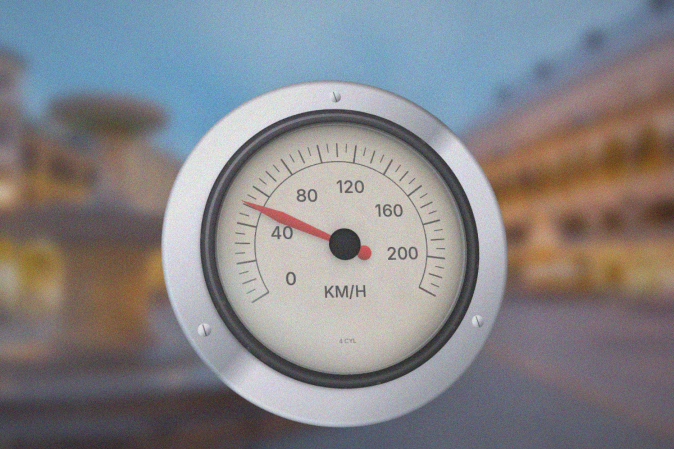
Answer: 50 km/h
